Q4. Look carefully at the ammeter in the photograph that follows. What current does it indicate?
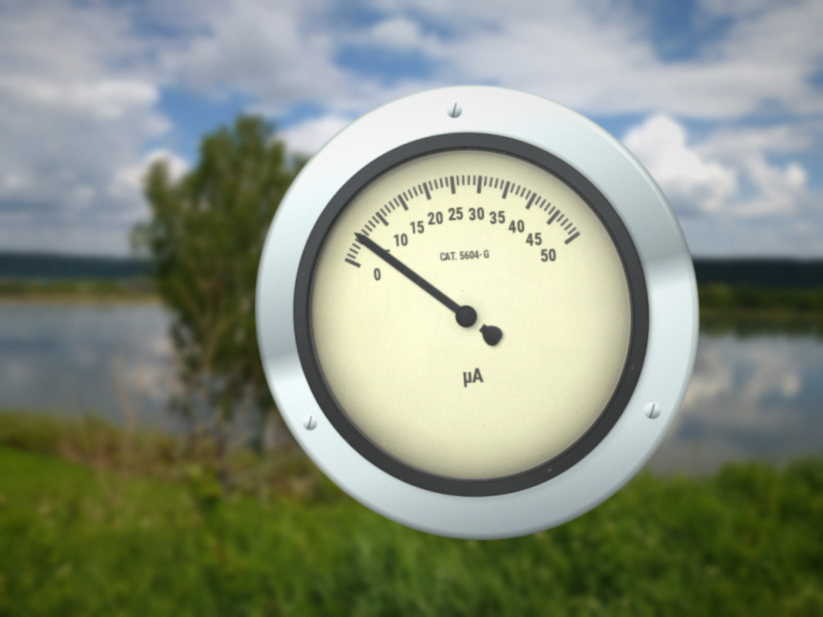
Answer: 5 µA
